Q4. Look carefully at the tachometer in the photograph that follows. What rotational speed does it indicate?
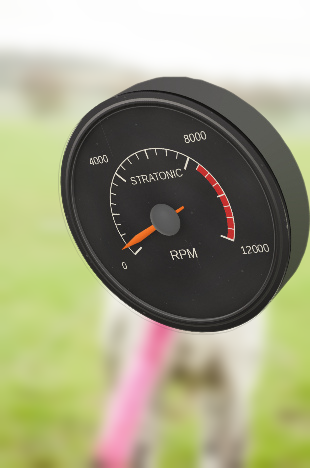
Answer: 500 rpm
